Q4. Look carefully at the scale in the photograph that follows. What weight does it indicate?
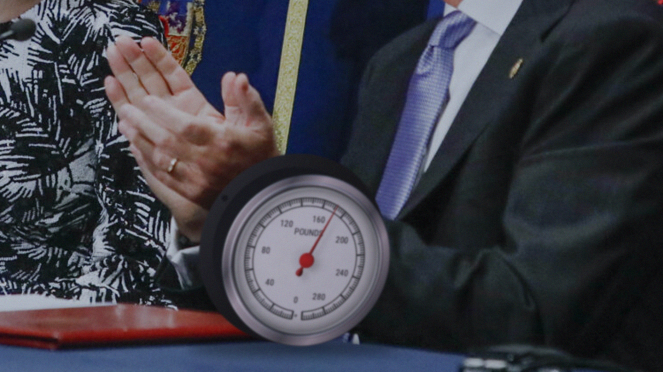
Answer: 170 lb
